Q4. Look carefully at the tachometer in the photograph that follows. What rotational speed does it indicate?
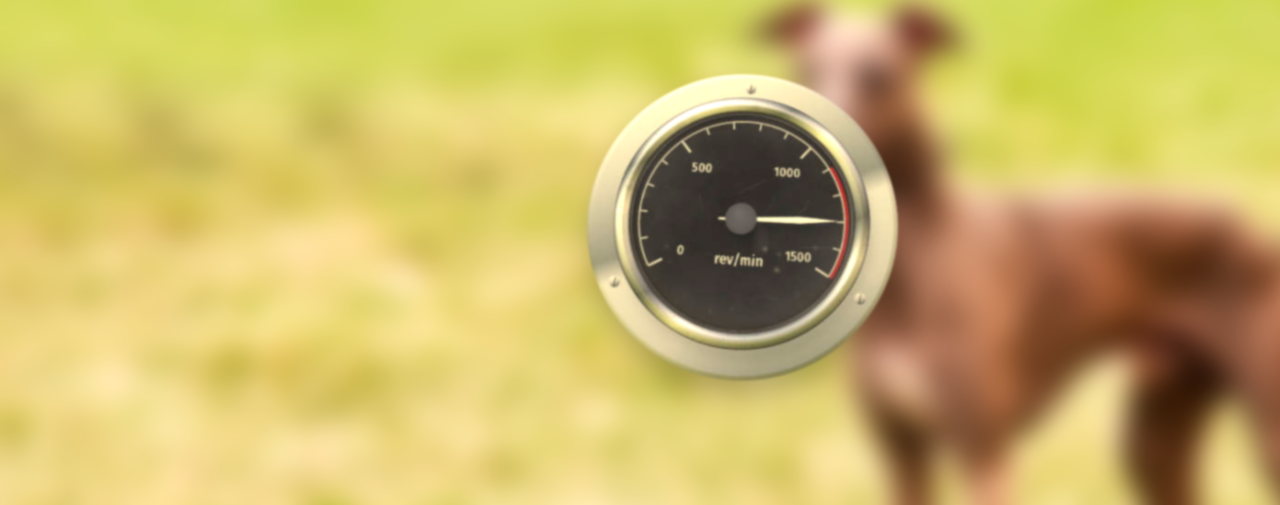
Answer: 1300 rpm
